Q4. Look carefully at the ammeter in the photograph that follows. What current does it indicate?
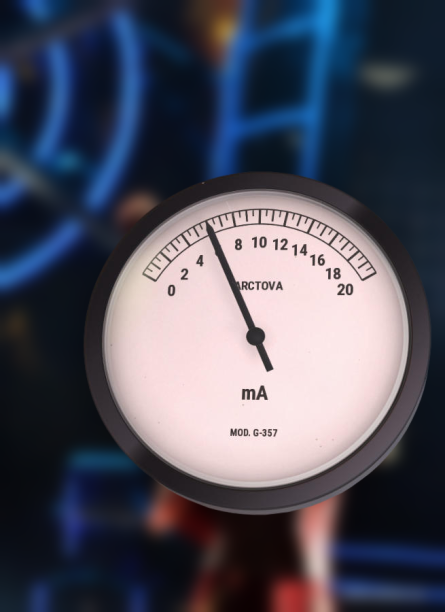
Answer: 6 mA
